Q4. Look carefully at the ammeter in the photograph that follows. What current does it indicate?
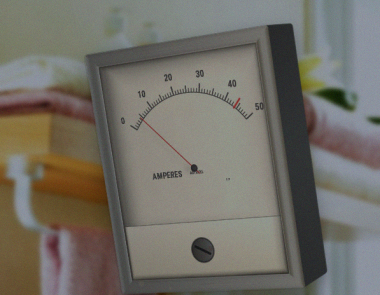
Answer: 5 A
